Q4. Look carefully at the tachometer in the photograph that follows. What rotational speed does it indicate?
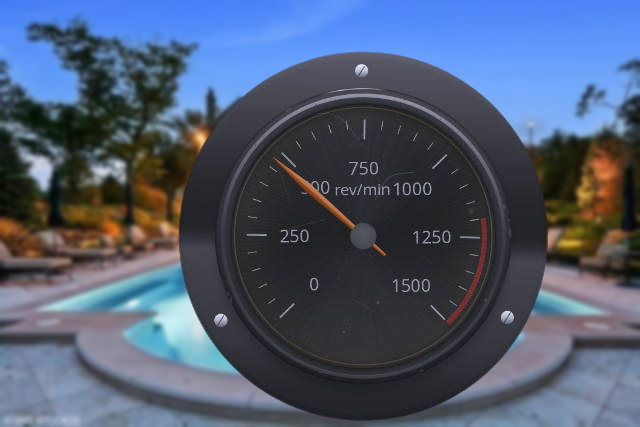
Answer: 475 rpm
